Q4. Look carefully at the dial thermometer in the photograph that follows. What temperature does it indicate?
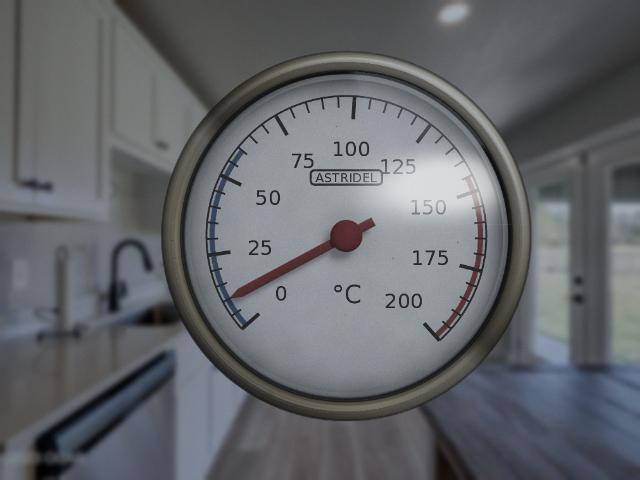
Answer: 10 °C
